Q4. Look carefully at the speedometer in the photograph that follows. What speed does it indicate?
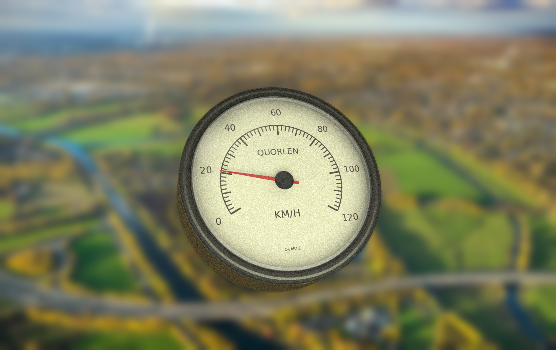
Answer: 20 km/h
